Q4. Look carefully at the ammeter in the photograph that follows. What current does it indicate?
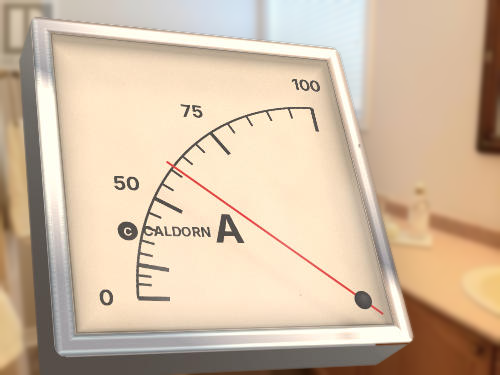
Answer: 60 A
